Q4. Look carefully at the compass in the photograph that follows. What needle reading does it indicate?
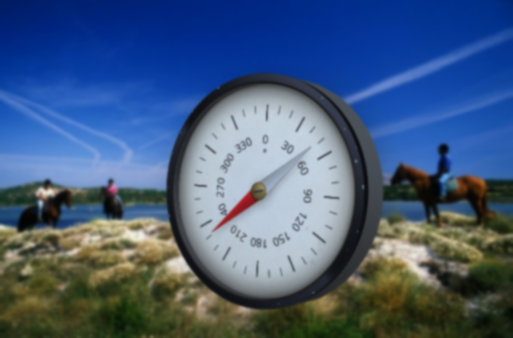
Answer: 230 °
